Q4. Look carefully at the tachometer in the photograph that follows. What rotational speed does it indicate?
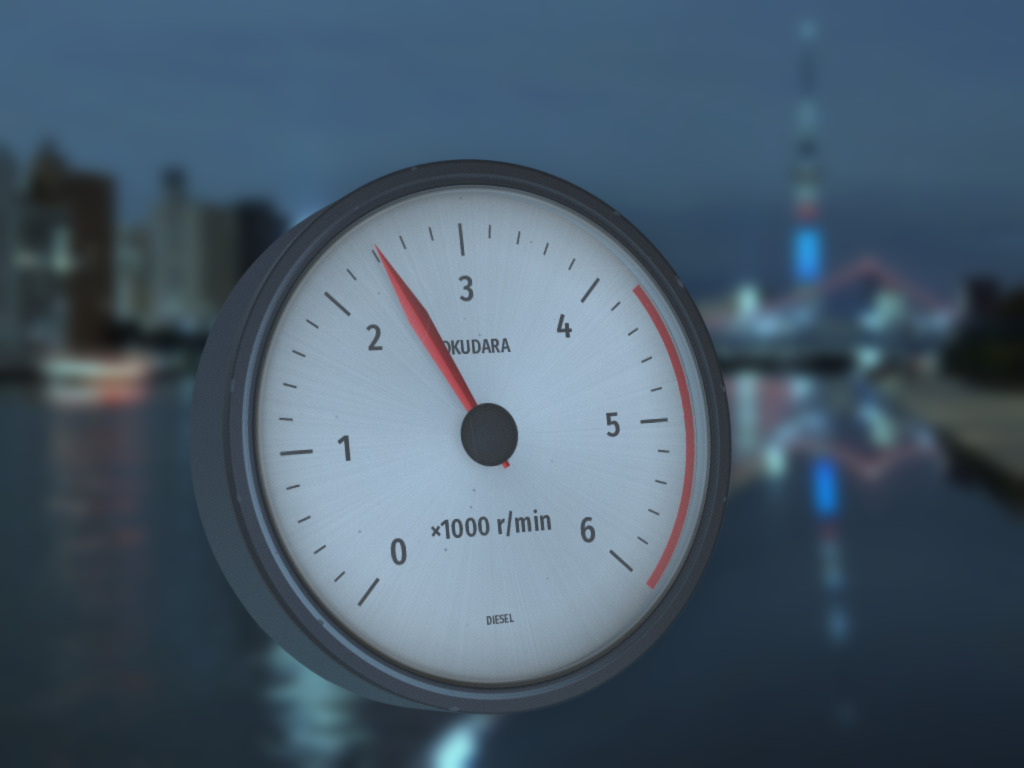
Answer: 2400 rpm
